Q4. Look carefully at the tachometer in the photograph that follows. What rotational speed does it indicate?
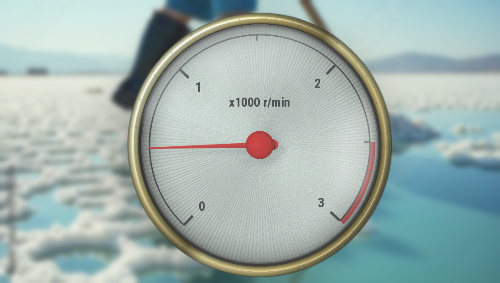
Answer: 500 rpm
